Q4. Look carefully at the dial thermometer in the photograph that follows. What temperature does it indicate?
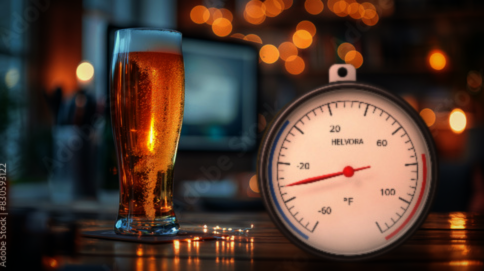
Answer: -32 °F
